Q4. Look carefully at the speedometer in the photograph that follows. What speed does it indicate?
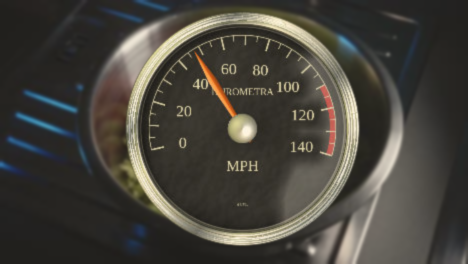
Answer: 47.5 mph
